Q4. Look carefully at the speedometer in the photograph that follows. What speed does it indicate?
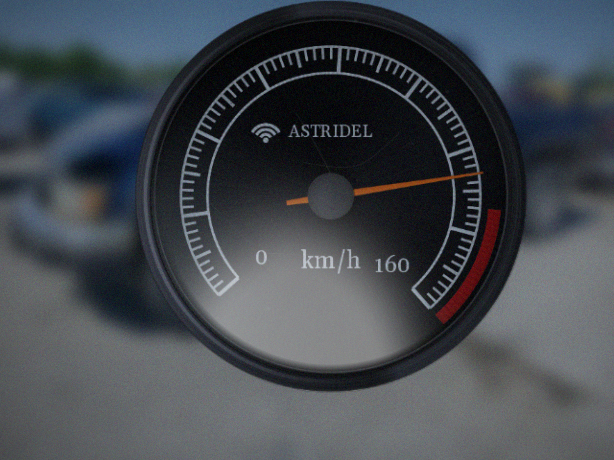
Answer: 126 km/h
